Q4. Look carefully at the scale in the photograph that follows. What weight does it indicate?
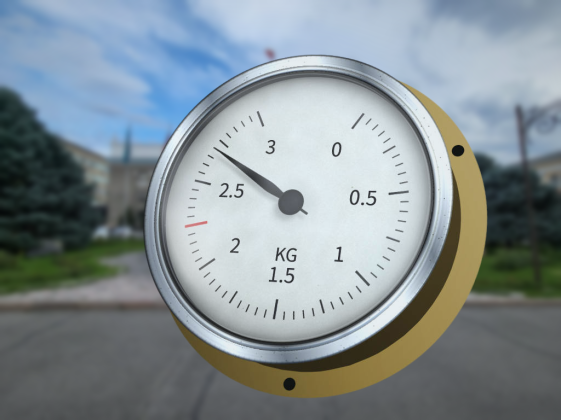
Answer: 2.7 kg
